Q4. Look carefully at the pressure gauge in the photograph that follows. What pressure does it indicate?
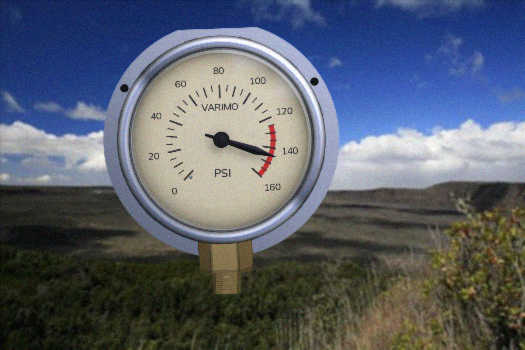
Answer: 145 psi
